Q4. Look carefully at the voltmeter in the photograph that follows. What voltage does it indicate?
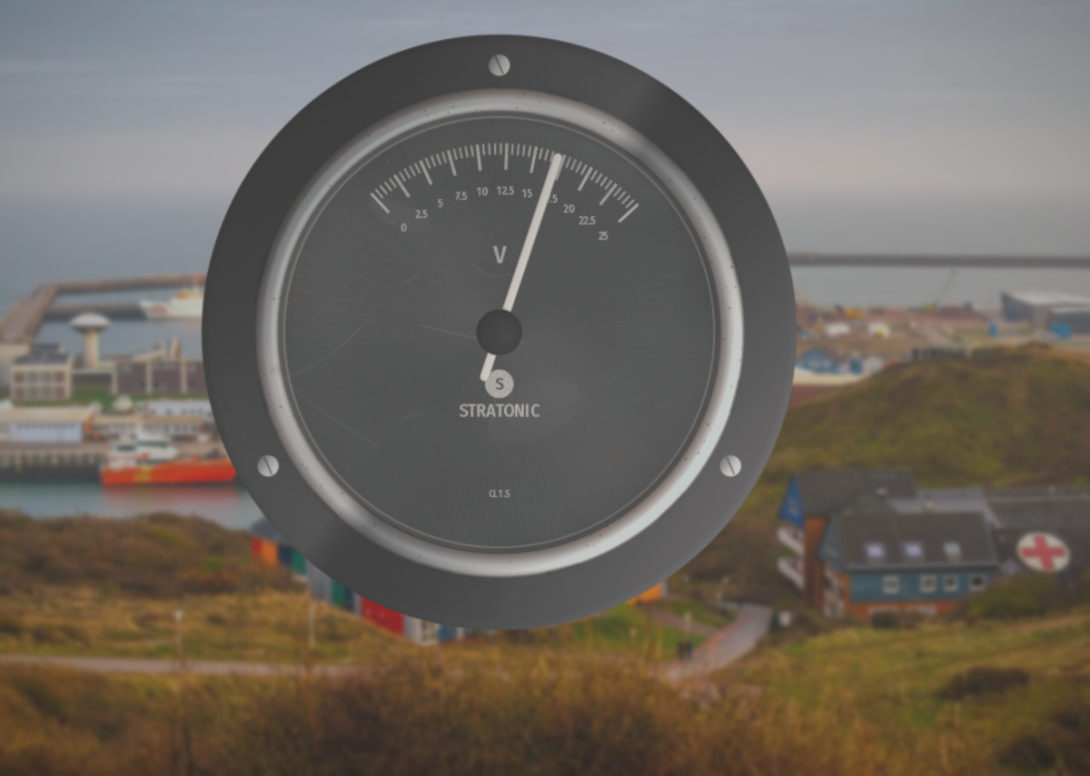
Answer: 17 V
